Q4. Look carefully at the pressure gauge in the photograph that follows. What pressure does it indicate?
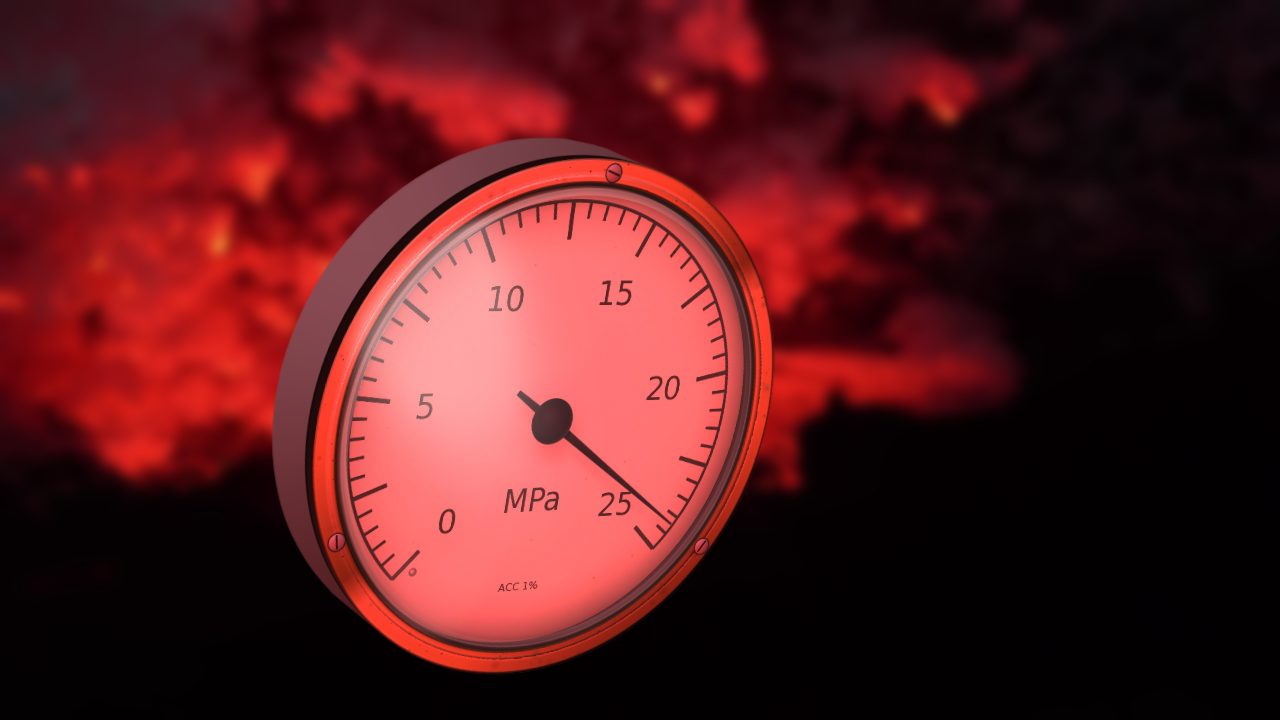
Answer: 24.25 MPa
